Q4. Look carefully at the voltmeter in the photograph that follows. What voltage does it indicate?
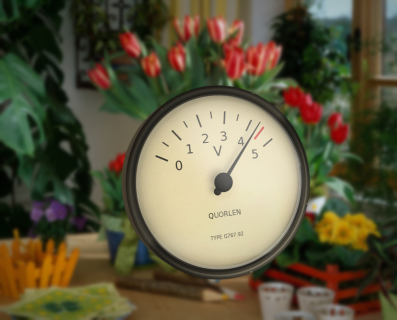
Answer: 4.25 V
